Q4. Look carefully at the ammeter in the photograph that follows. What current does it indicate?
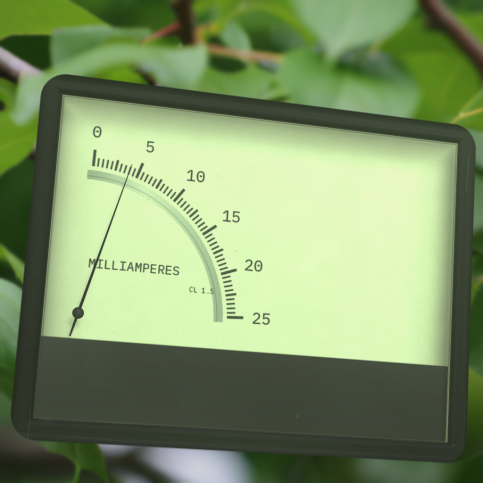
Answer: 4 mA
